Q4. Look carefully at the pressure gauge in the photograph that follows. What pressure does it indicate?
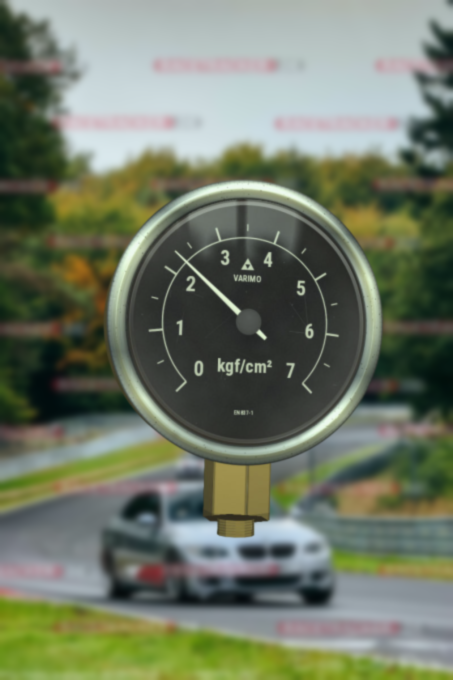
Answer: 2.25 kg/cm²
